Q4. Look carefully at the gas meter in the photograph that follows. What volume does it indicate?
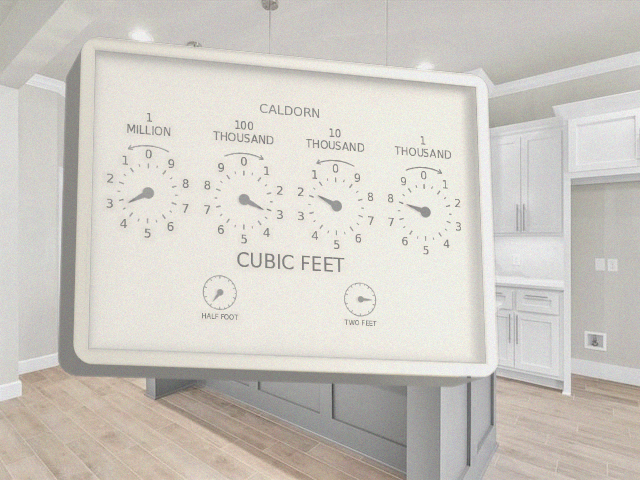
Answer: 331800 ft³
